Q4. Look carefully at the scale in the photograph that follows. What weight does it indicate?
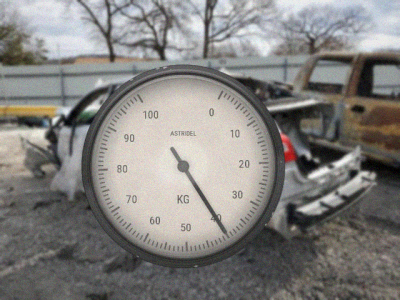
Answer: 40 kg
